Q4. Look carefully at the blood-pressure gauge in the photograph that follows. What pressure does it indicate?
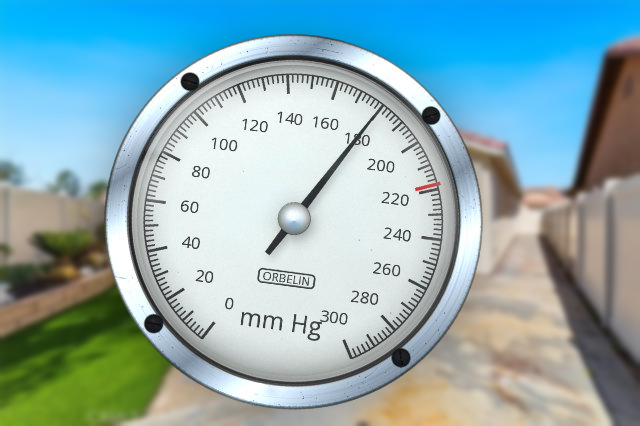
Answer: 180 mmHg
